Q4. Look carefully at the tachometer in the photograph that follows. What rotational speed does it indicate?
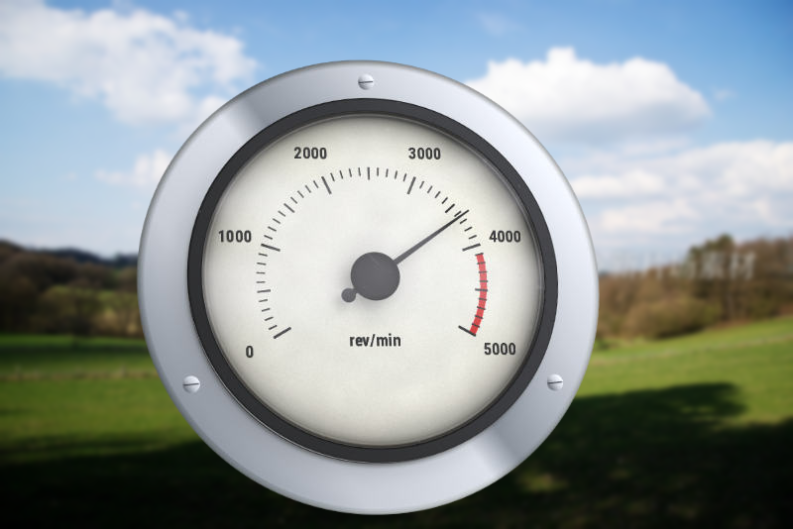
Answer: 3650 rpm
